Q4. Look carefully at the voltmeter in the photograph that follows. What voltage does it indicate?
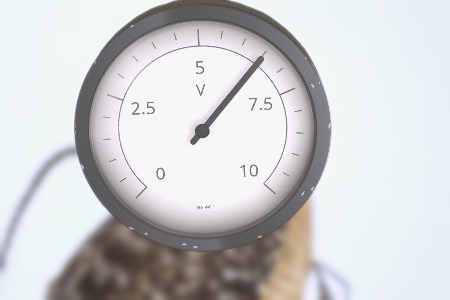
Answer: 6.5 V
